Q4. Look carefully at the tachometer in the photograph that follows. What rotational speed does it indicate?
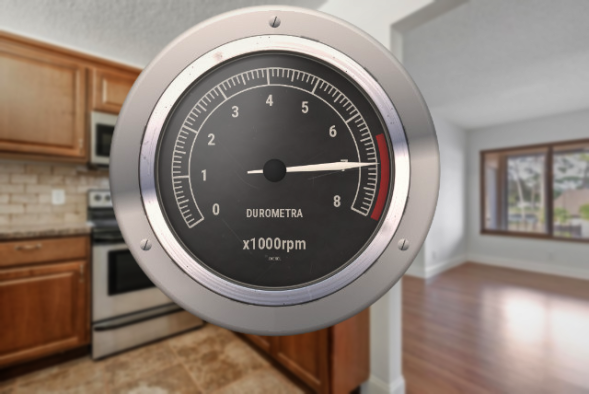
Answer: 7000 rpm
